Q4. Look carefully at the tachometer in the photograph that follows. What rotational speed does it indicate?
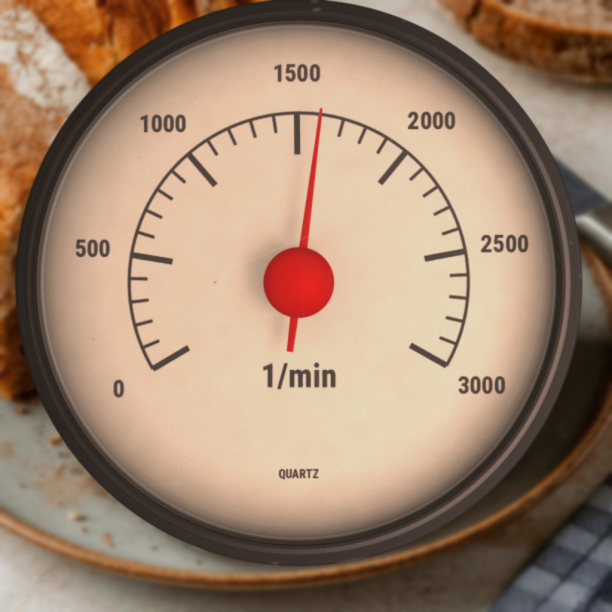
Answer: 1600 rpm
